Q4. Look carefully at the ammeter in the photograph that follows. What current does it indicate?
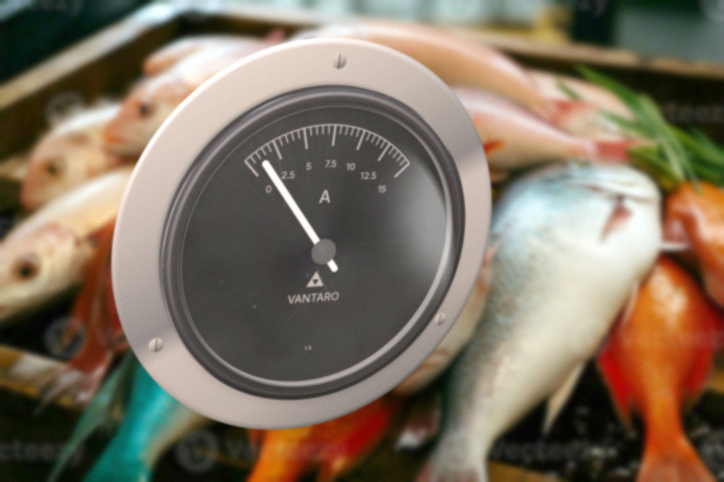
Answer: 1 A
